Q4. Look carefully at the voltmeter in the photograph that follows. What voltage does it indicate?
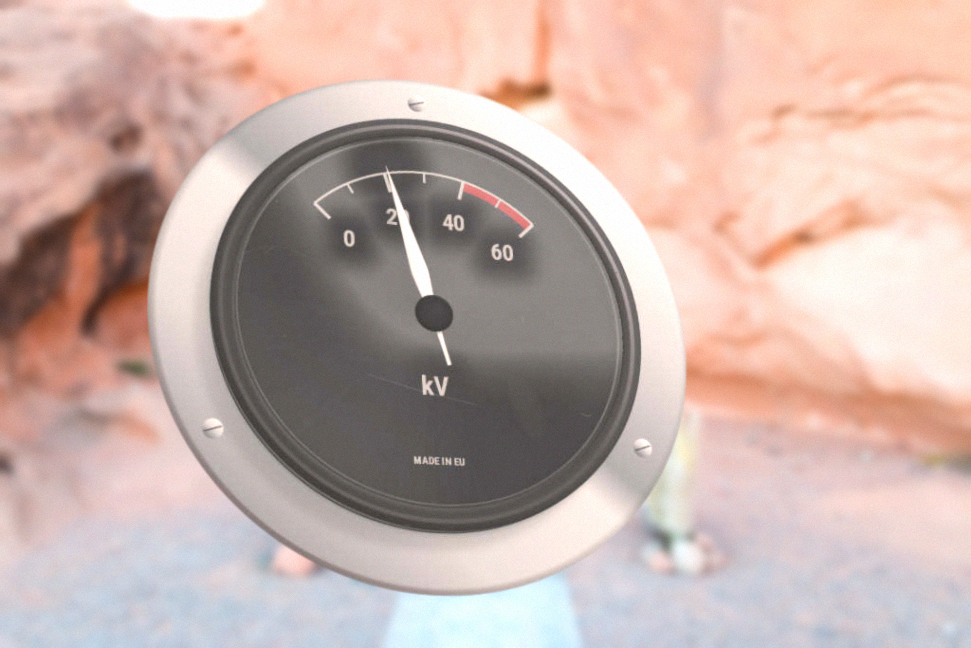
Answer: 20 kV
